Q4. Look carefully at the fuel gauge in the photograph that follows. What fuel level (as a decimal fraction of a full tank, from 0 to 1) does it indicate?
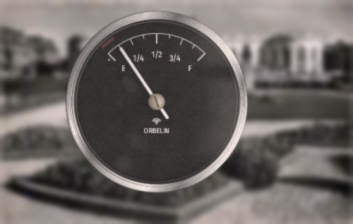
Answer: 0.125
